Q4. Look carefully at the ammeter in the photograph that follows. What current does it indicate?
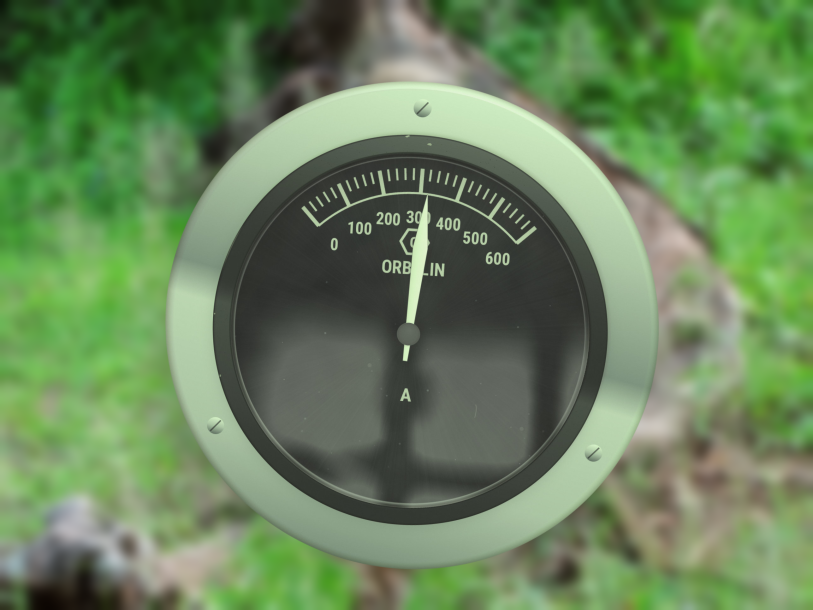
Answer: 320 A
